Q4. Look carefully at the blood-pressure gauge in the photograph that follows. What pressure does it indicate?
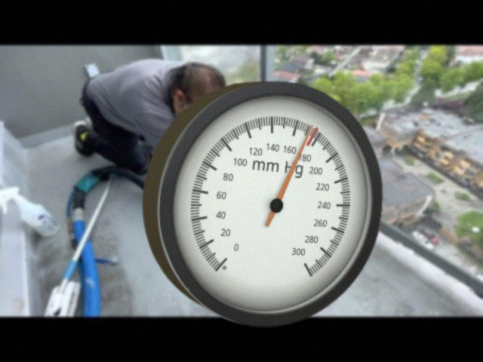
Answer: 170 mmHg
